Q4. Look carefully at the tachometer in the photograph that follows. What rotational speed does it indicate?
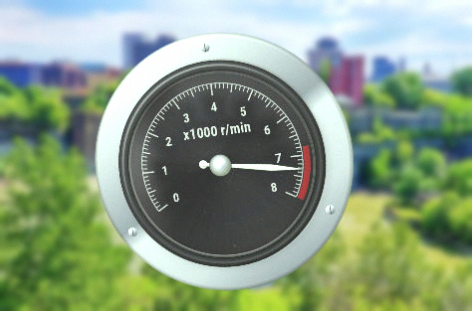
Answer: 7300 rpm
